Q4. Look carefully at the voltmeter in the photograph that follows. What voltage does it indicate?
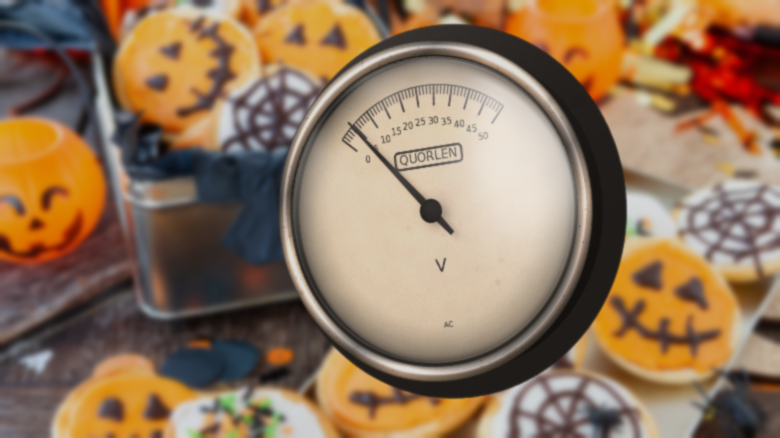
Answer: 5 V
